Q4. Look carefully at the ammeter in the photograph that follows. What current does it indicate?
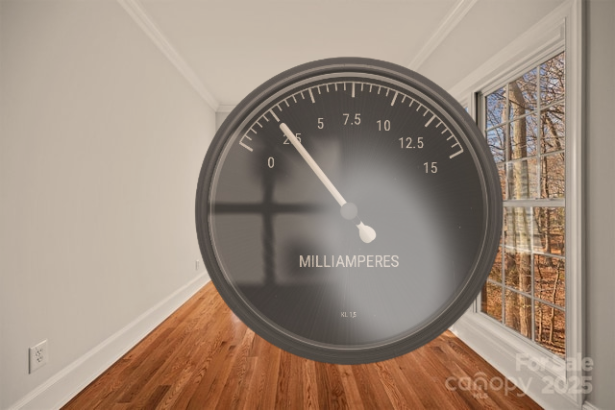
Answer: 2.5 mA
